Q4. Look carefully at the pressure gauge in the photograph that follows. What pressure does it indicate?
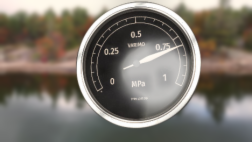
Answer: 0.8 MPa
